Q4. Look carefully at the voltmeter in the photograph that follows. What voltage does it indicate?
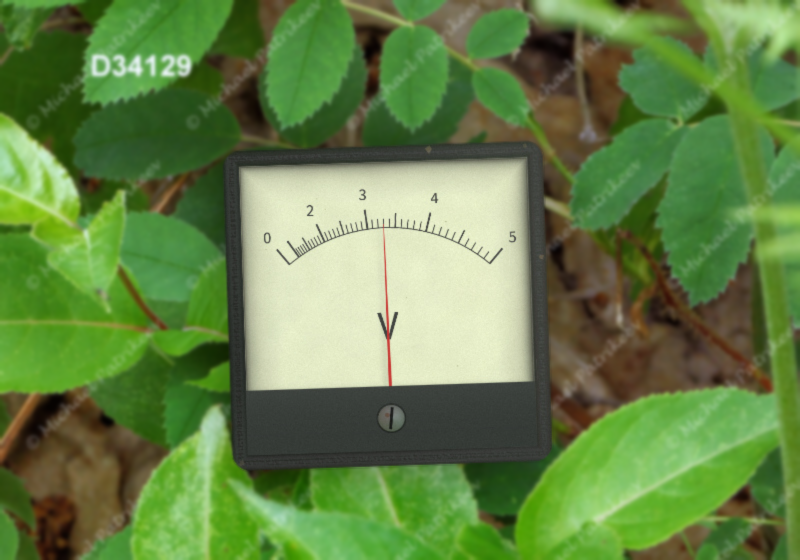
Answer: 3.3 V
